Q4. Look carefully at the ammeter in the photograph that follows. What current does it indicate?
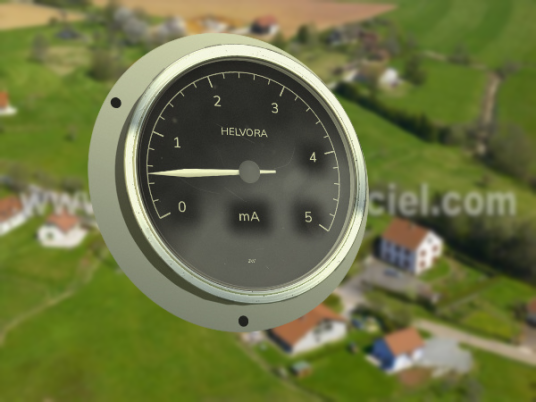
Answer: 0.5 mA
